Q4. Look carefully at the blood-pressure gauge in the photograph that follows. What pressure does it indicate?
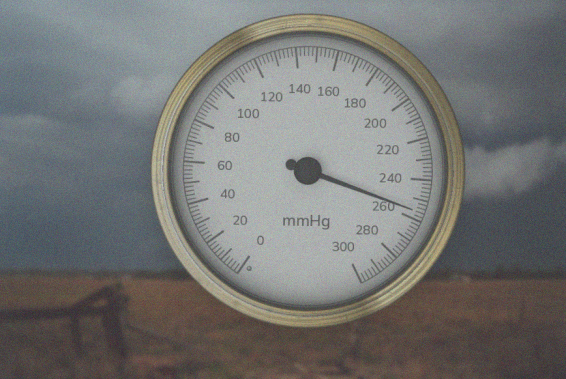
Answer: 256 mmHg
